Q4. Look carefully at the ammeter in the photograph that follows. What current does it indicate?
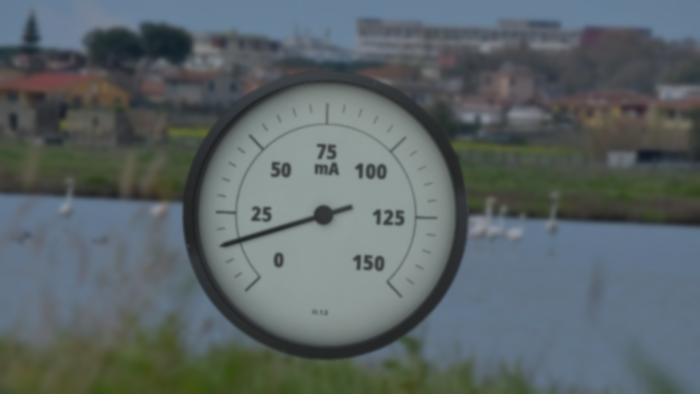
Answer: 15 mA
